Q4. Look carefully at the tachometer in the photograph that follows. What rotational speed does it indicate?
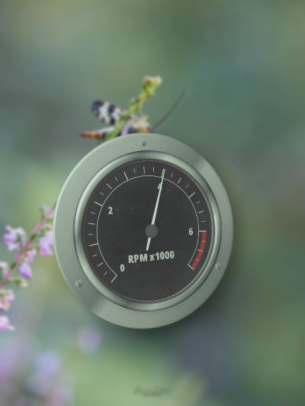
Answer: 4000 rpm
